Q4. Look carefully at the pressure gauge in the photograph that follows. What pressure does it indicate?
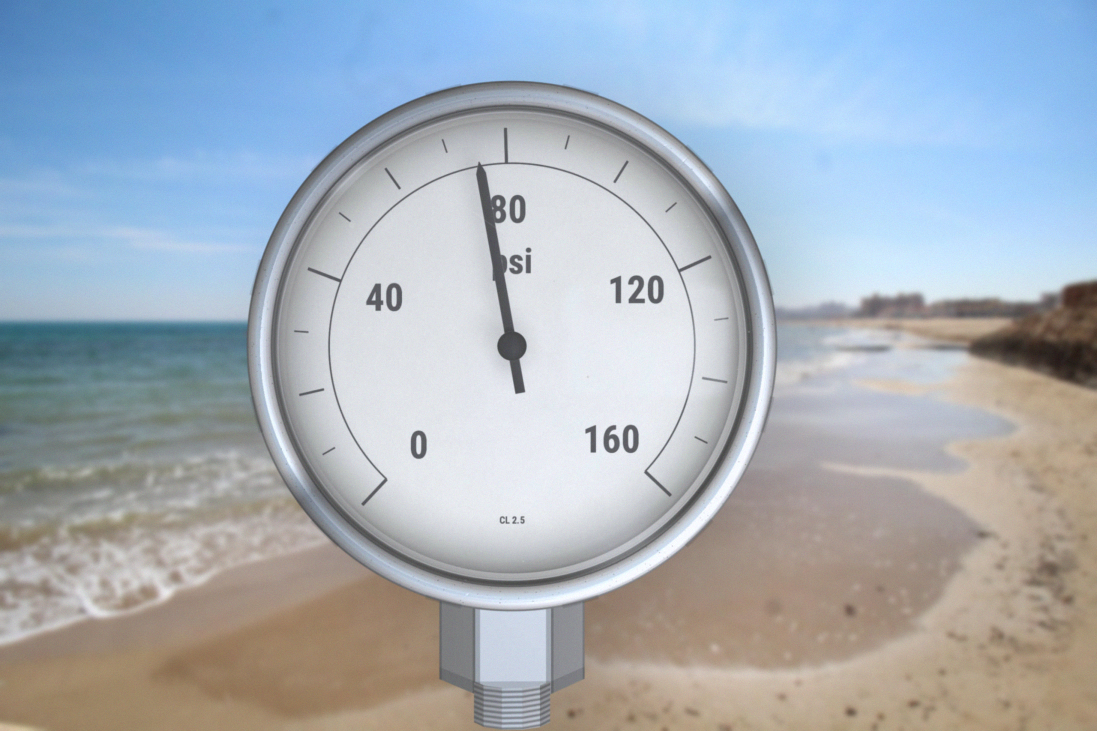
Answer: 75 psi
